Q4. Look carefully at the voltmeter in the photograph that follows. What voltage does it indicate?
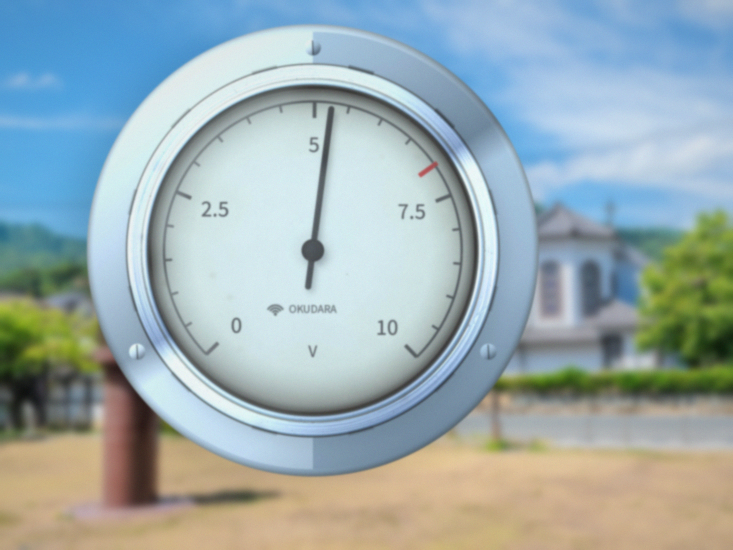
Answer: 5.25 V
